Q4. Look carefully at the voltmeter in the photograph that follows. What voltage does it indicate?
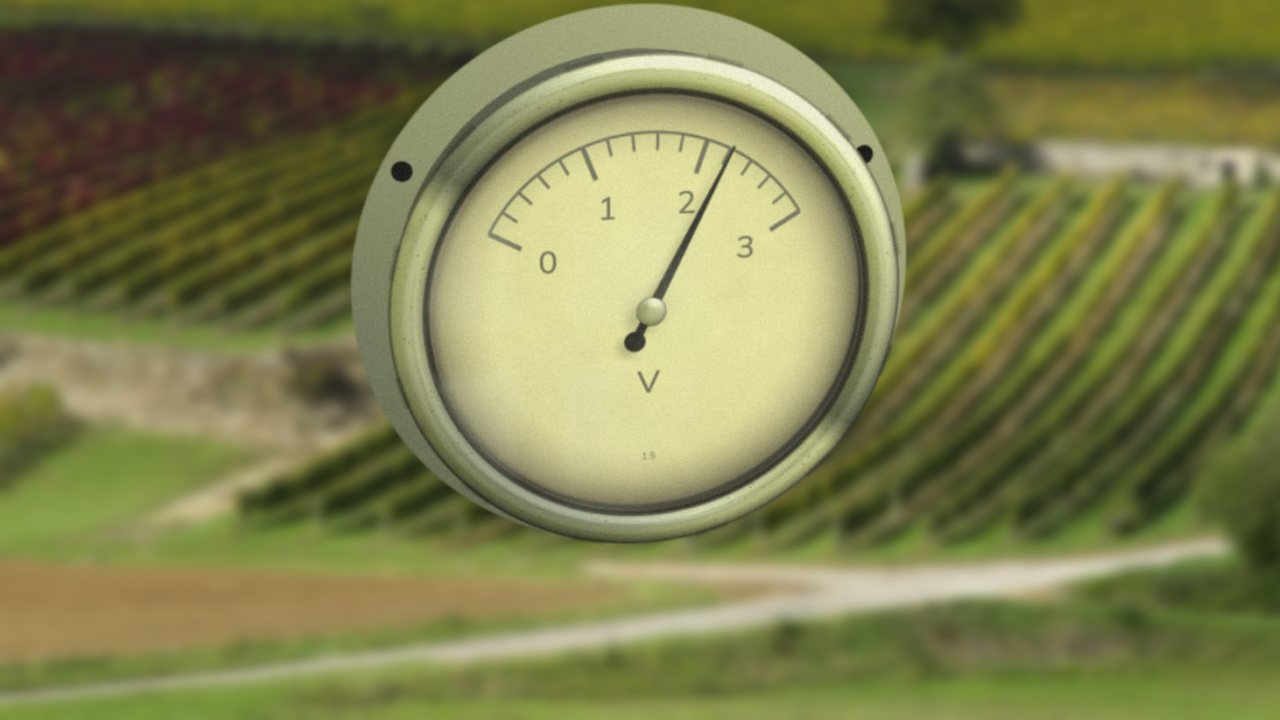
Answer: 2.2 V
